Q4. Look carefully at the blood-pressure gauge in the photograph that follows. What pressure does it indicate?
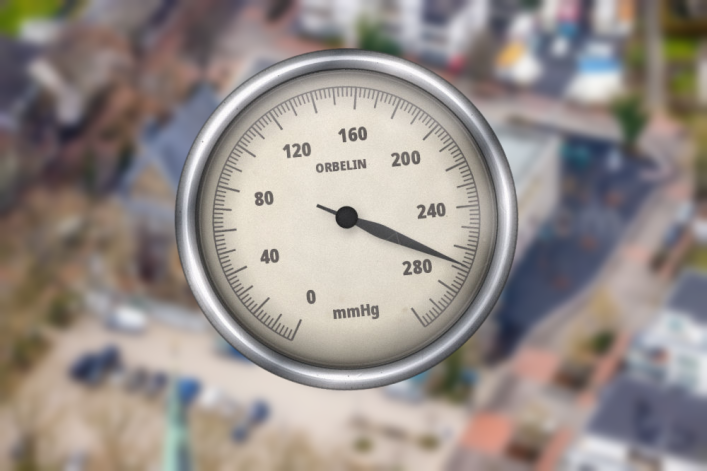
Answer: 268 mmHg
